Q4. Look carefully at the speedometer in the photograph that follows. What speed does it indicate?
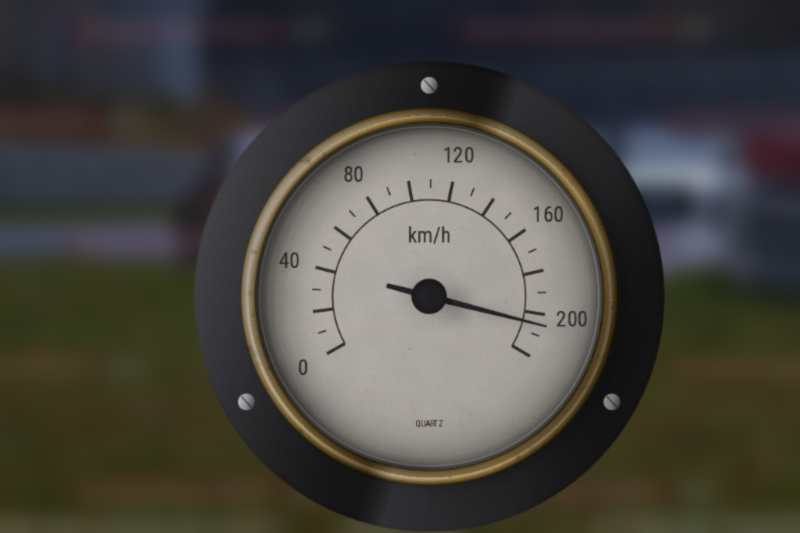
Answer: 205 km/h
